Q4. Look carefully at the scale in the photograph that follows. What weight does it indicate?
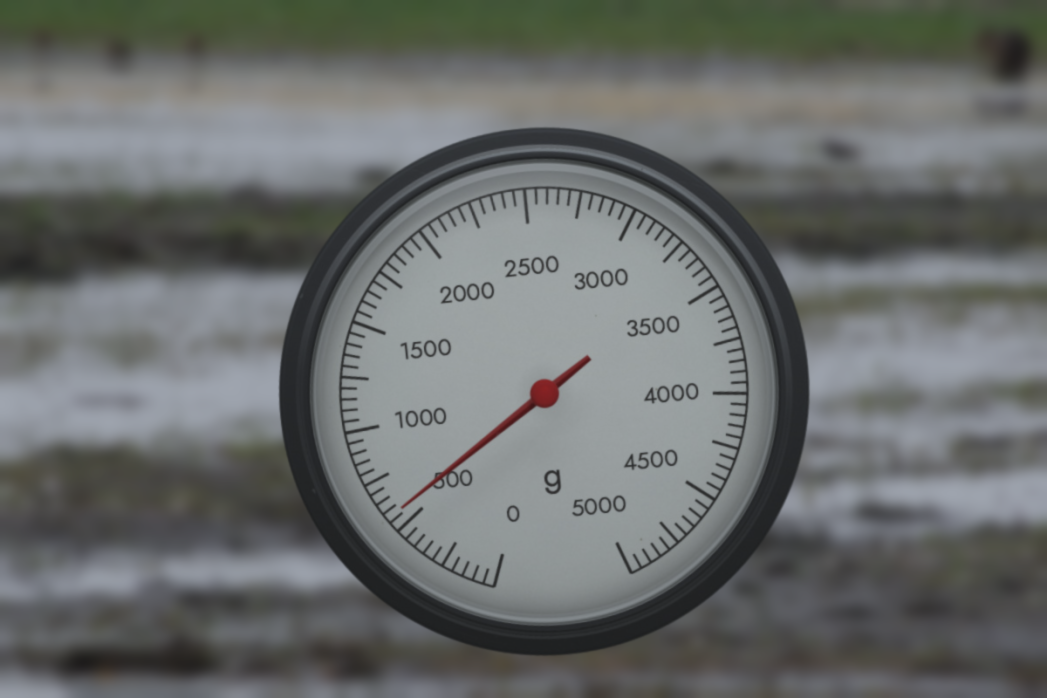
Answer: 575 g
